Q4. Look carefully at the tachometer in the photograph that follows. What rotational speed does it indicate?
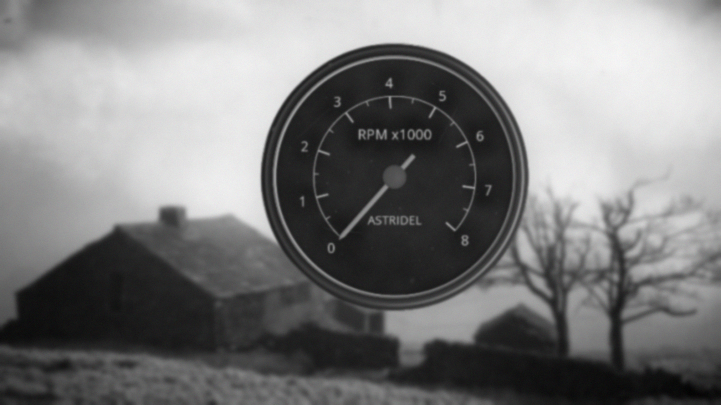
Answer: 0 rpm
